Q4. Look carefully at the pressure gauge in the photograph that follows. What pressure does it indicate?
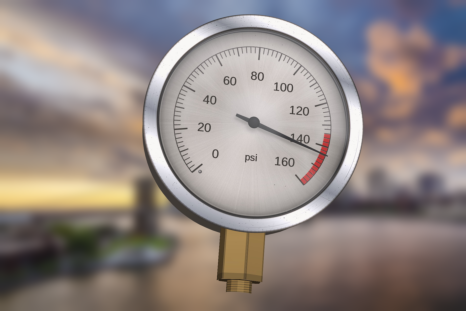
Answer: 144 psi
